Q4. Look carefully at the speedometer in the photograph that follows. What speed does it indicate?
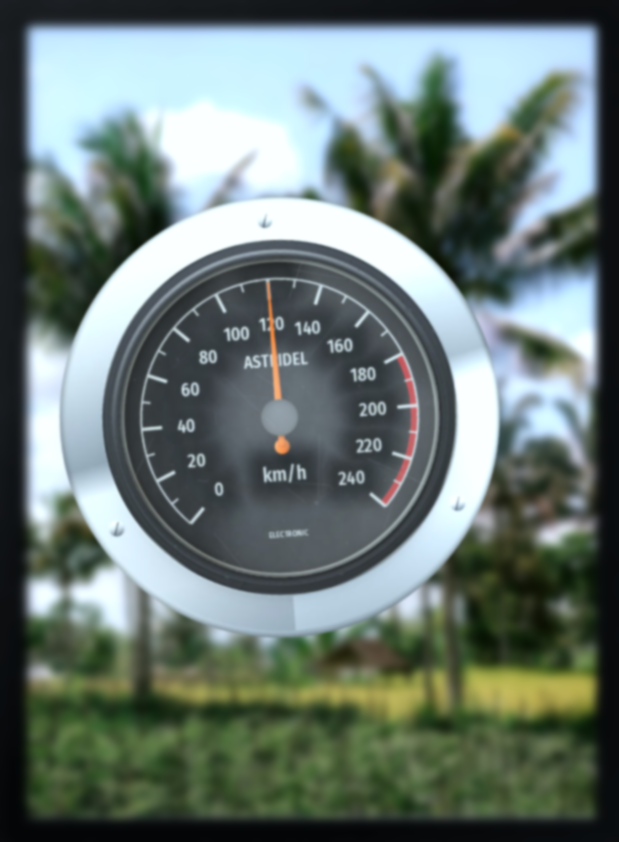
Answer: 120 km/h
